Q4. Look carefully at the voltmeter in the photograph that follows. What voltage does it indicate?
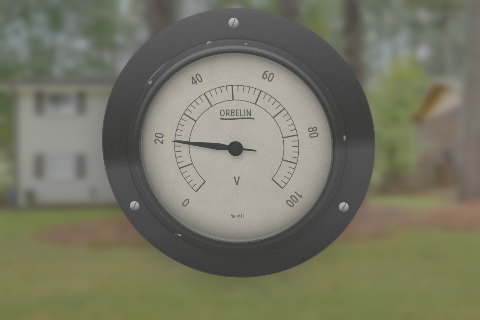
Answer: 20 V
